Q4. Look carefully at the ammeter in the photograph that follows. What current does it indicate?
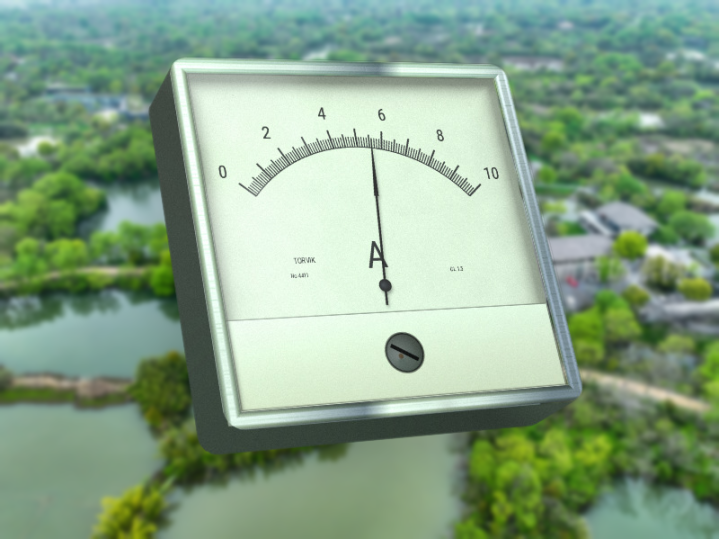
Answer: 5.5 A
